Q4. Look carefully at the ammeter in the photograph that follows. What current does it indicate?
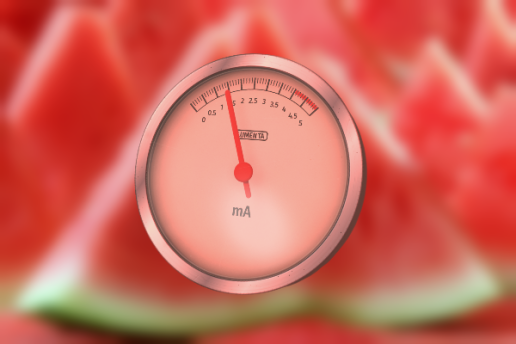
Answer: 1.5 mA
